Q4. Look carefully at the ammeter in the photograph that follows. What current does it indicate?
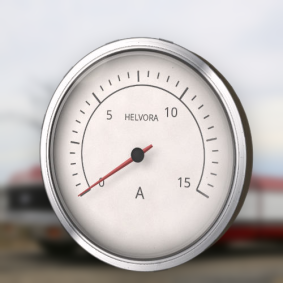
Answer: 0 A
